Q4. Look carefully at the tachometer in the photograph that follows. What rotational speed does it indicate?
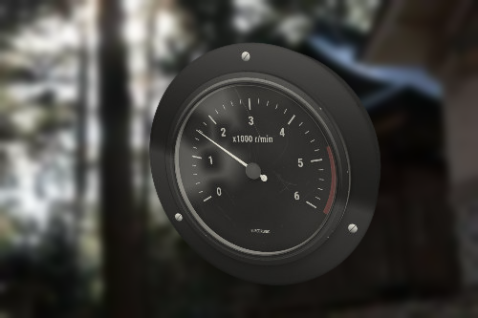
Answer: 1600 rpm
